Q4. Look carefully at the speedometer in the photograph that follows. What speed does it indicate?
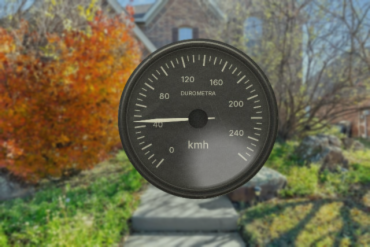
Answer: 45 km/h
